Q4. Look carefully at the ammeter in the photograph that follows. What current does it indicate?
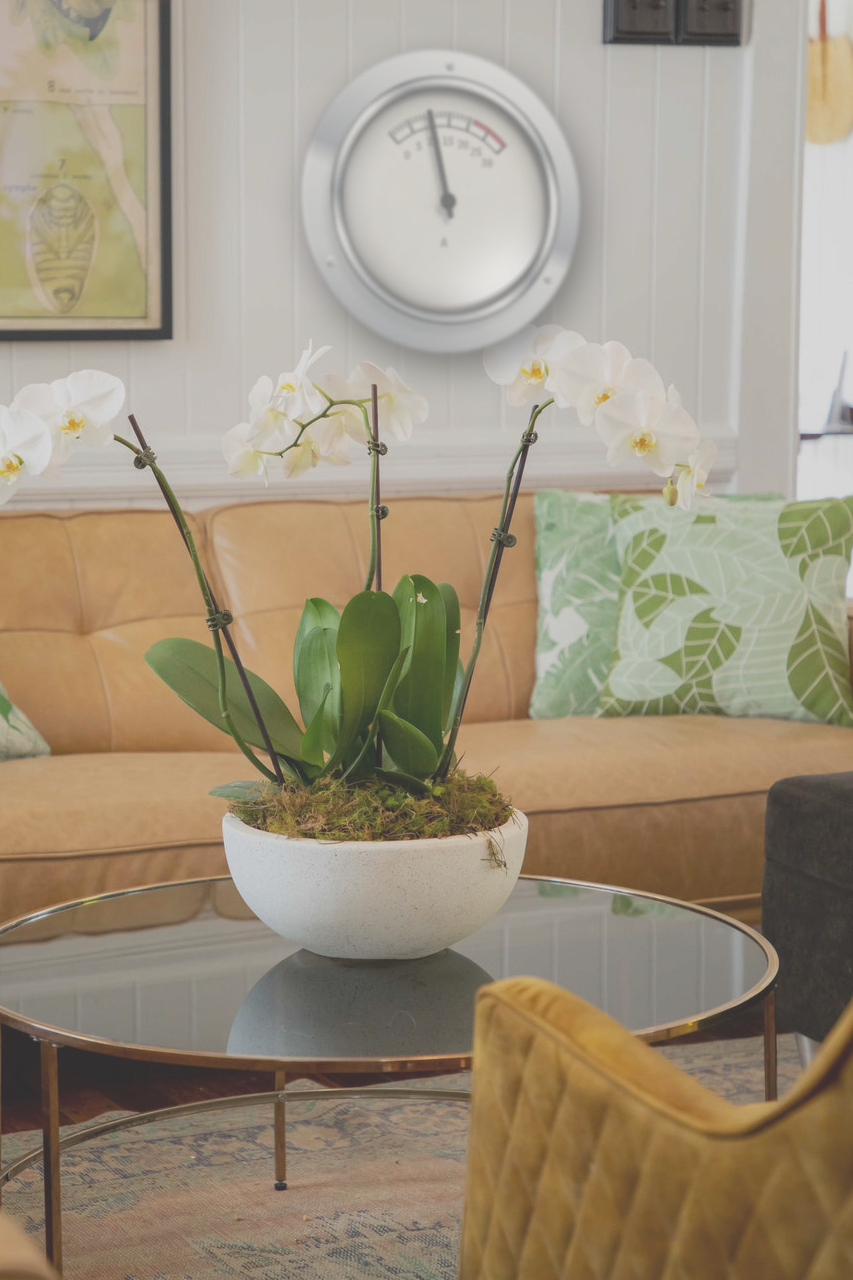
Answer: 10 A
